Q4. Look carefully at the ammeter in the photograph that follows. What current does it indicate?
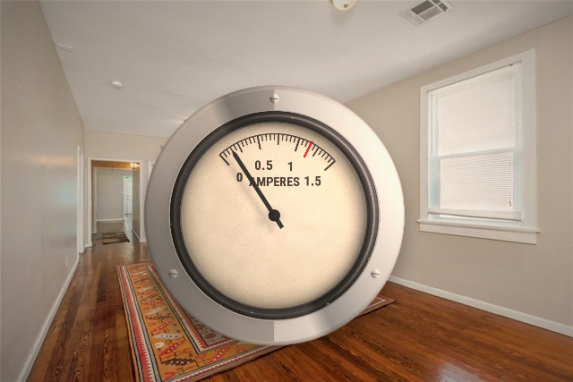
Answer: 0.15 A
